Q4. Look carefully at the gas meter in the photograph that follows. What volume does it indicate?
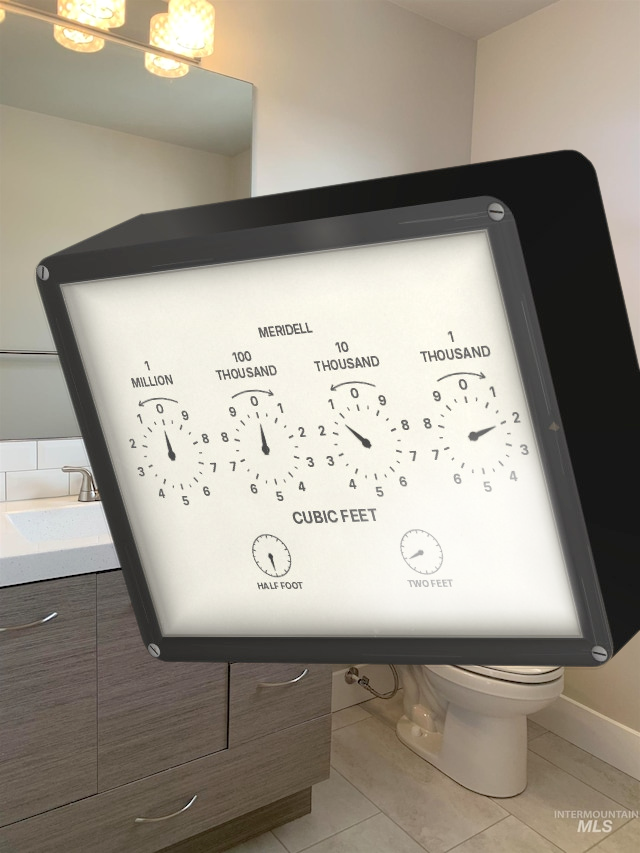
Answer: 1200 ft³
